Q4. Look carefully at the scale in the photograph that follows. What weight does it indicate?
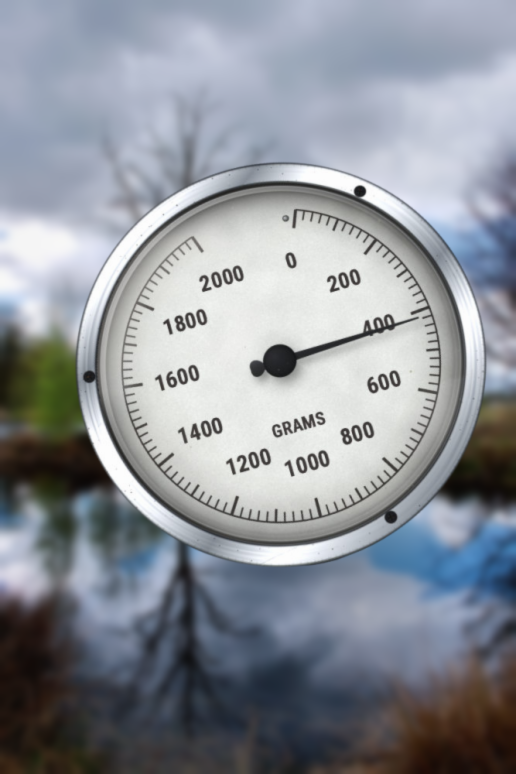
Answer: 420 g
